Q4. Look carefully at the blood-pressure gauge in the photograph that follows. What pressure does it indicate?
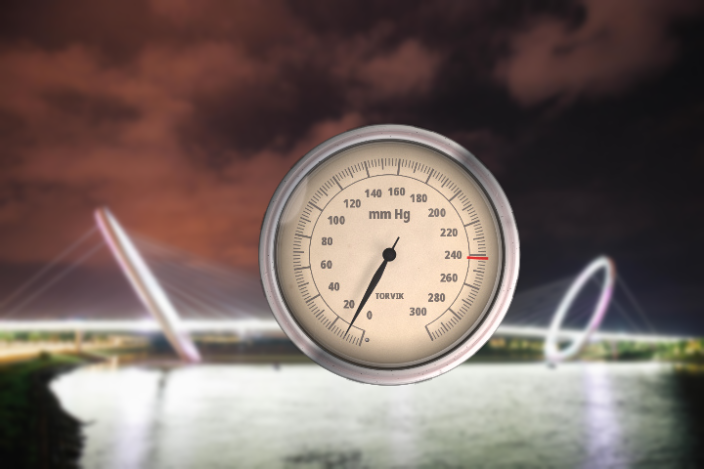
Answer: 10 mmHg
